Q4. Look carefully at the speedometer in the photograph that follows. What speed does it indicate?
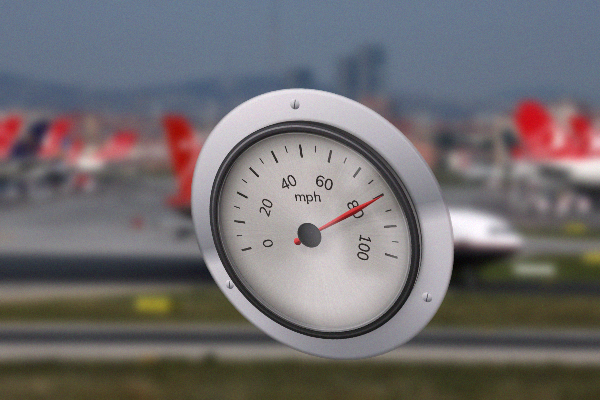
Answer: 80 mph
